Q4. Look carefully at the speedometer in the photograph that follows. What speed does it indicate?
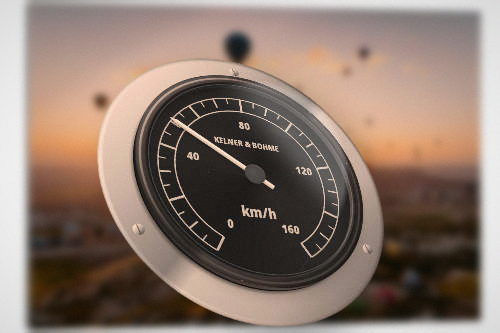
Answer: 50 km/h
